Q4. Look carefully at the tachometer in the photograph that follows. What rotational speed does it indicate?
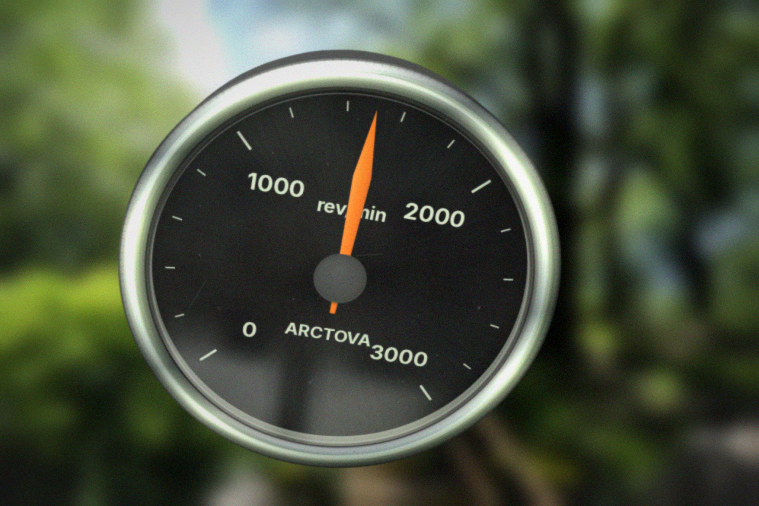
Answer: 1500 rpm
